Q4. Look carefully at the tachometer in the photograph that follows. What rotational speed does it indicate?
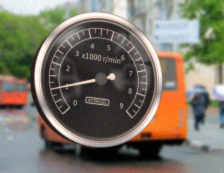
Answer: 1000 rpm
